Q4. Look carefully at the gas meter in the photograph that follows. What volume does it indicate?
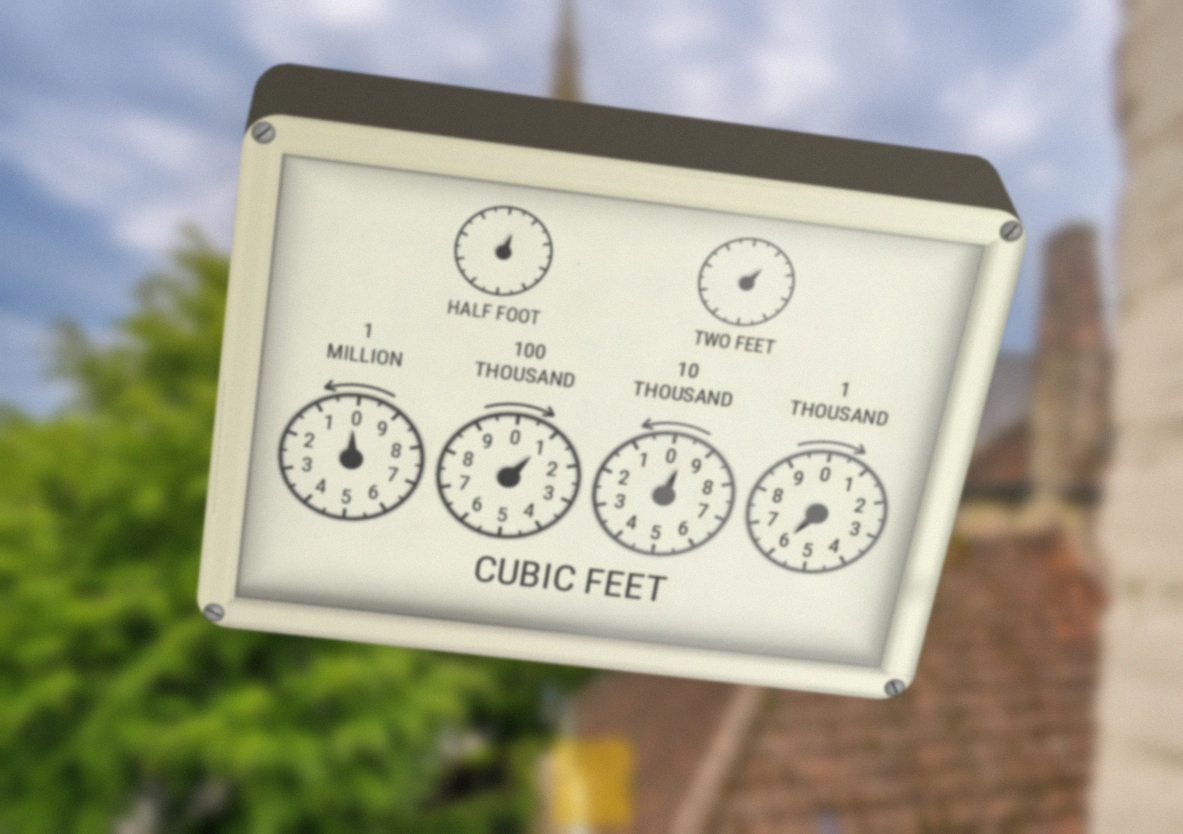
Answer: 9600 ft³
